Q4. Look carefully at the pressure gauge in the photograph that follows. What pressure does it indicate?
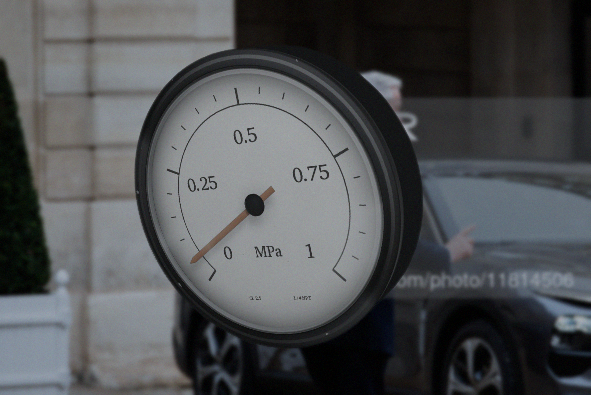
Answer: 0.05 MPa
